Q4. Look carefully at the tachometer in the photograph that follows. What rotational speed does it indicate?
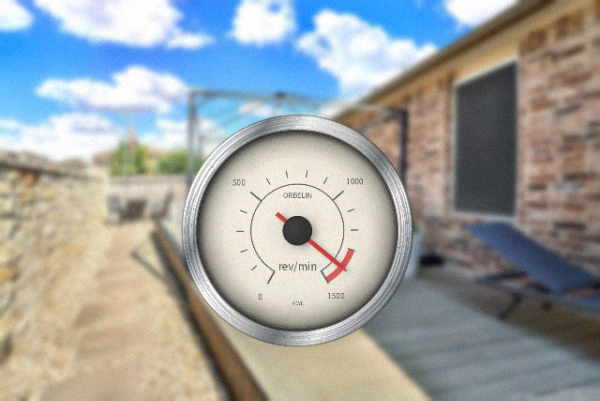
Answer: 1400 rpm
